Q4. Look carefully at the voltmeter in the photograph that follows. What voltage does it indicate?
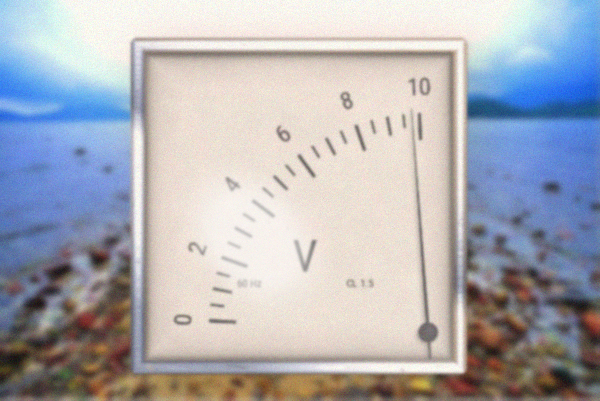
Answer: 9.75 V
